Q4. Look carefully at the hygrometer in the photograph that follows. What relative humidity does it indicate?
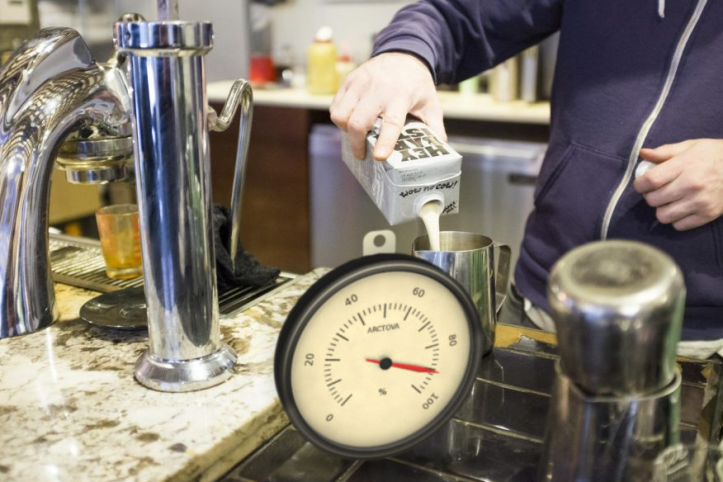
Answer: 90 %
